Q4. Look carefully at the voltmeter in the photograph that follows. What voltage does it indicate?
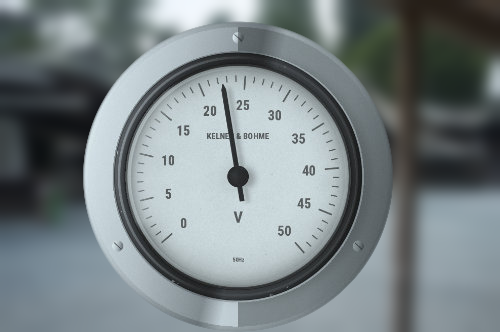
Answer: 22.5 V
